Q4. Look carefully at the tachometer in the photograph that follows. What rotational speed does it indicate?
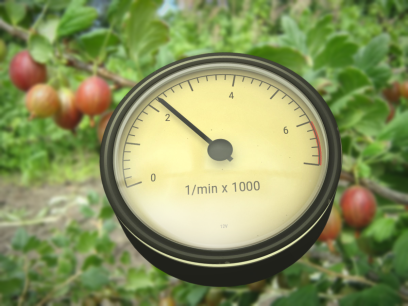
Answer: 2200 rpm
